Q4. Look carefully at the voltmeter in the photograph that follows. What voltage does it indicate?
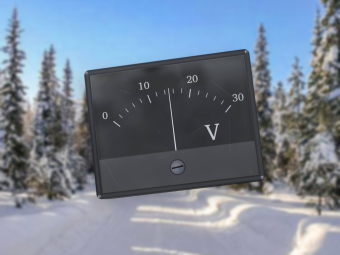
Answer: 15 V
